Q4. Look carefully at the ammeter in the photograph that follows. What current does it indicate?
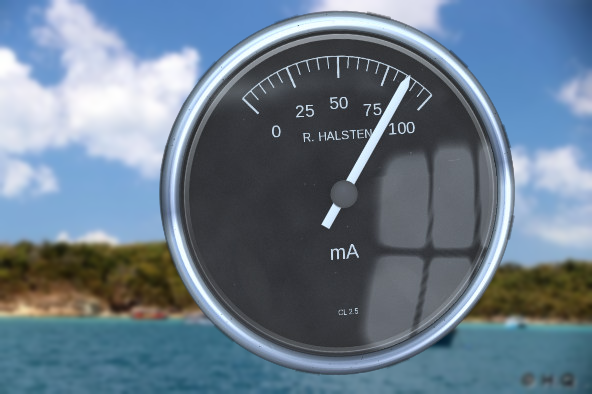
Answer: 85 mA
